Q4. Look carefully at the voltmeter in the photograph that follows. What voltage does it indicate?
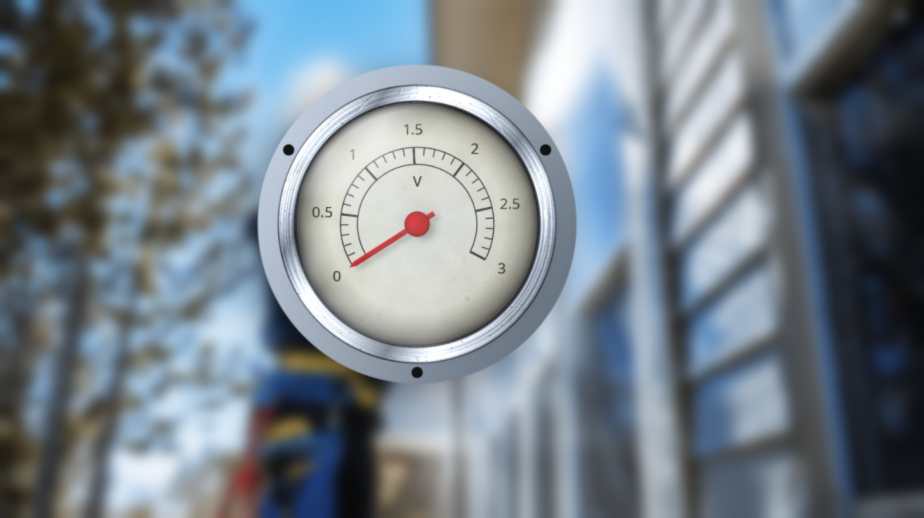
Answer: 0 V
